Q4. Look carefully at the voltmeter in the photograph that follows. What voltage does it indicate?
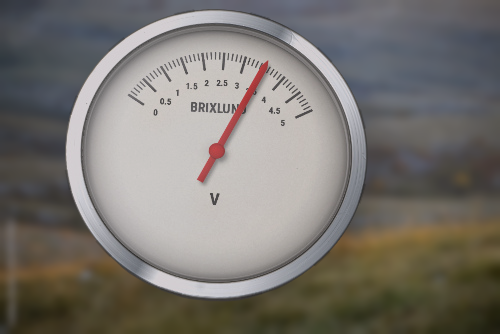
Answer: 3.5 V
